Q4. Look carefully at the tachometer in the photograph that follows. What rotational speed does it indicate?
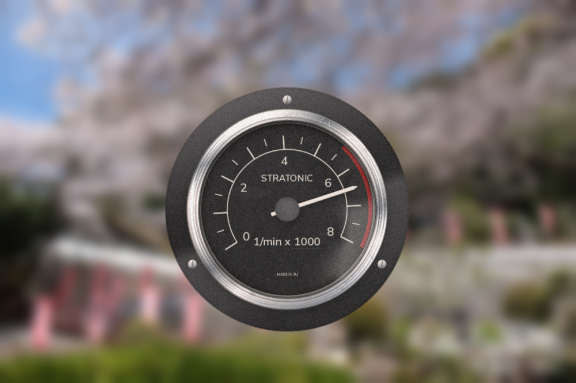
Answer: 6500 rpm
